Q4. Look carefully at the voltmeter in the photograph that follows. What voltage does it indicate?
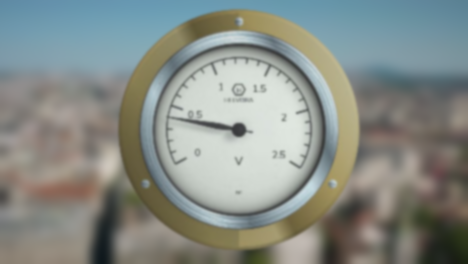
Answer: 0.4 V
